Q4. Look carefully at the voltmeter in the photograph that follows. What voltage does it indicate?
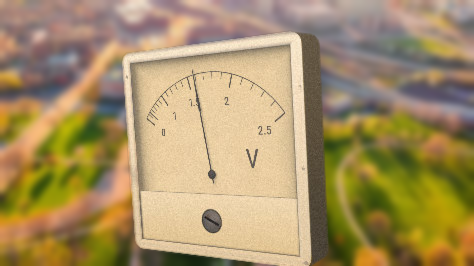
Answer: 1.6 V
